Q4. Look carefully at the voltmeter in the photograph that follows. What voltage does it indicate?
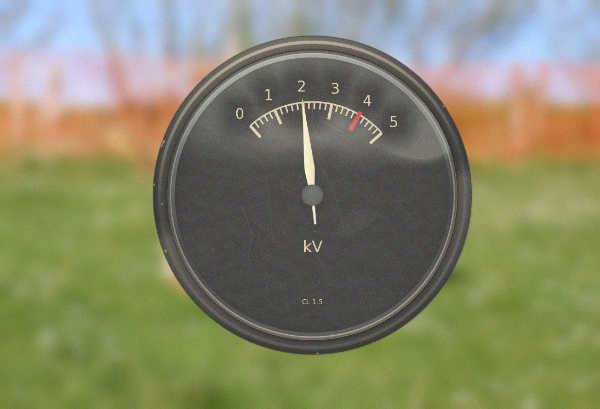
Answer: 2 kV
